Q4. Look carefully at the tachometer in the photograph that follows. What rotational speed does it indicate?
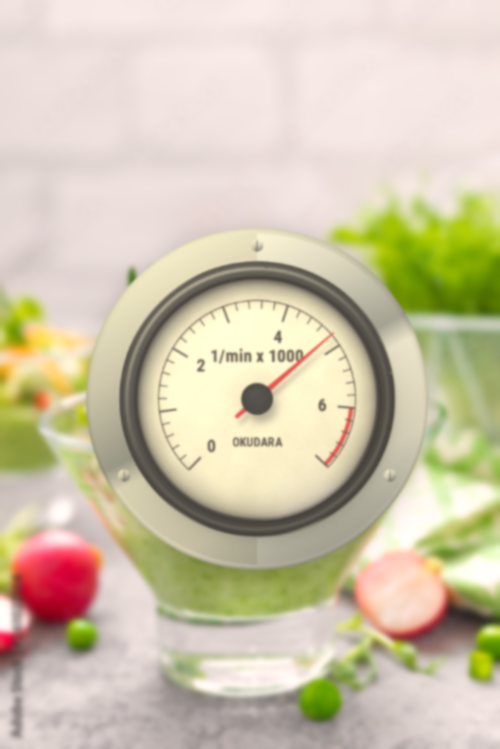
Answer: 4800 rpm
